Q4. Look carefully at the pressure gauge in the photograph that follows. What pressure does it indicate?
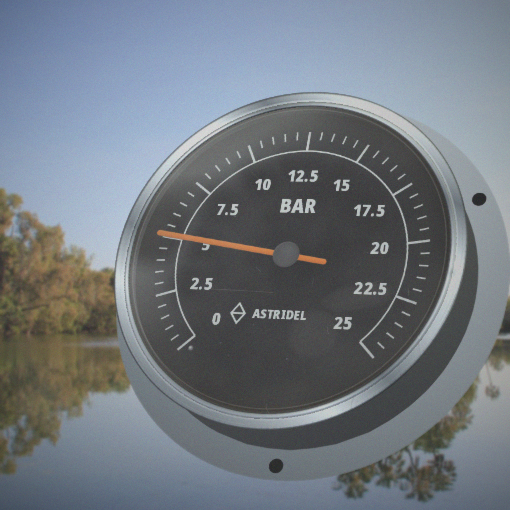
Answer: 5 bar
